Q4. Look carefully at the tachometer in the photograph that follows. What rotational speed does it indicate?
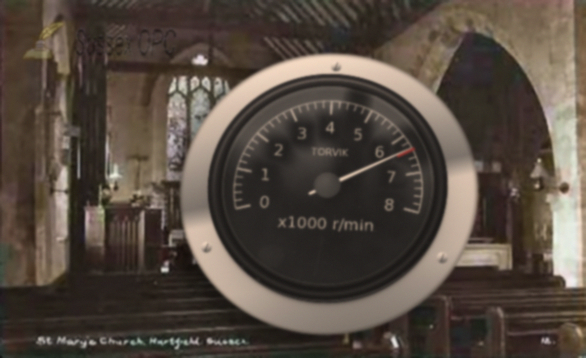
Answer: 6400 rpm
